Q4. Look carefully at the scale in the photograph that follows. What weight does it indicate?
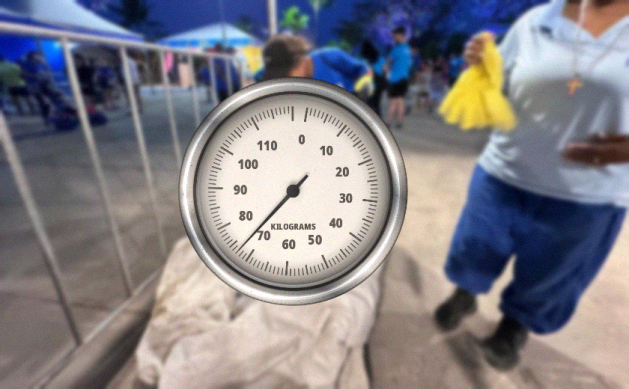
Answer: 73 kg
